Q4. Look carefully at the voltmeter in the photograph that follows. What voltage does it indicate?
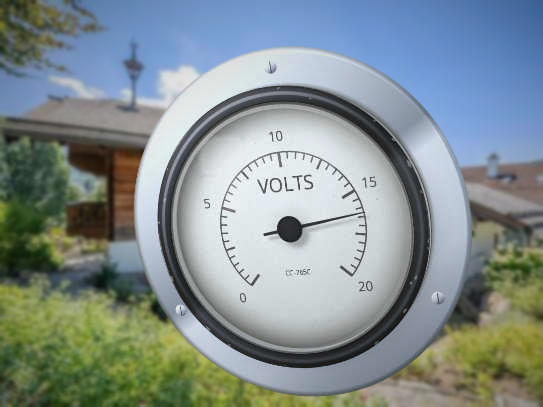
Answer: 16.25 V
